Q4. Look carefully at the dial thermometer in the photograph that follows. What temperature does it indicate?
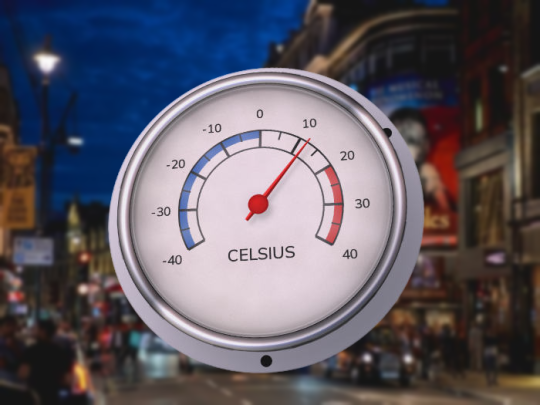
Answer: 12.5 °C
